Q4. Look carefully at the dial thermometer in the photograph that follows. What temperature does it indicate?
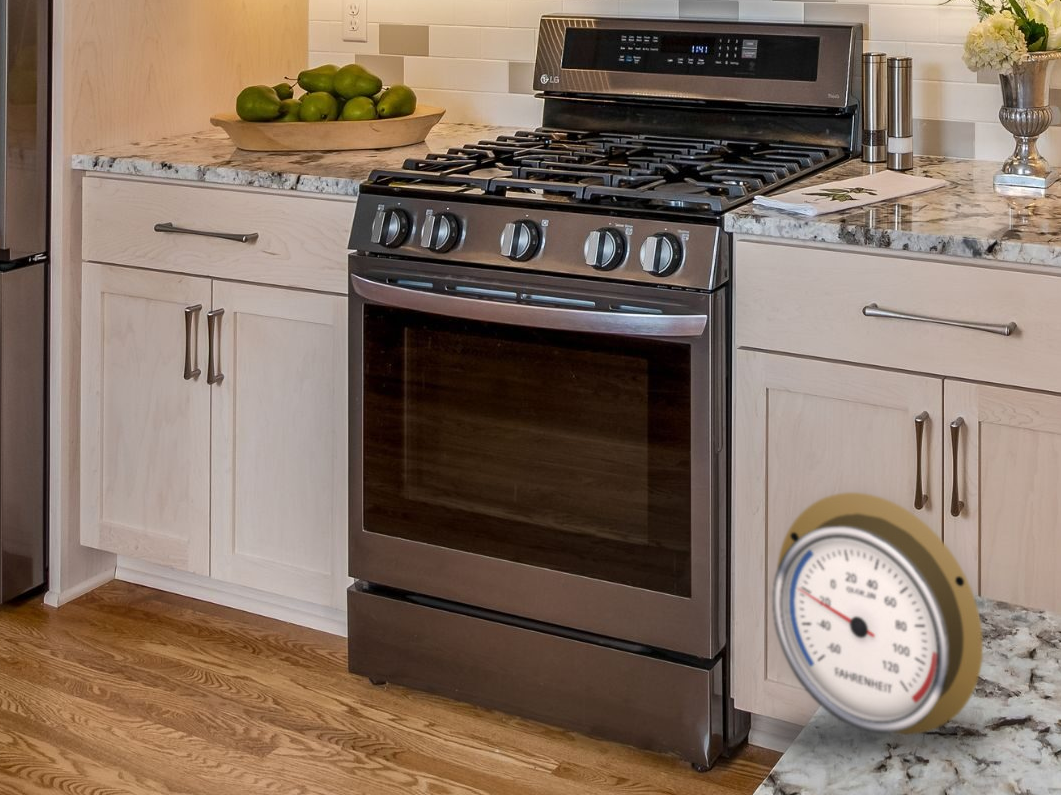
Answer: -20 °F
